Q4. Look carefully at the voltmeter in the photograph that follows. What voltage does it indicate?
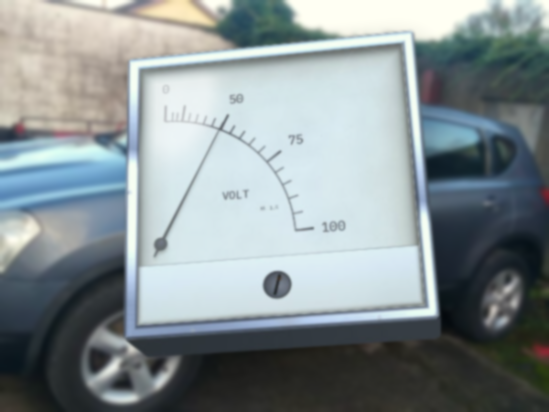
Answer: 50 V
